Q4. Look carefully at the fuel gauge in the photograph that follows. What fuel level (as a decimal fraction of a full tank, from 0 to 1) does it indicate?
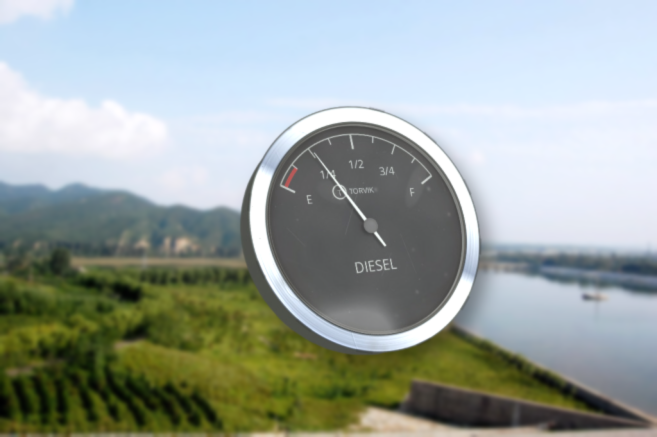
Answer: 0.25
